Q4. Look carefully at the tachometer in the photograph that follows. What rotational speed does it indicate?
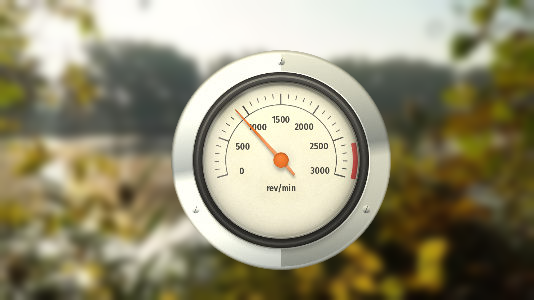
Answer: 900 rpm
